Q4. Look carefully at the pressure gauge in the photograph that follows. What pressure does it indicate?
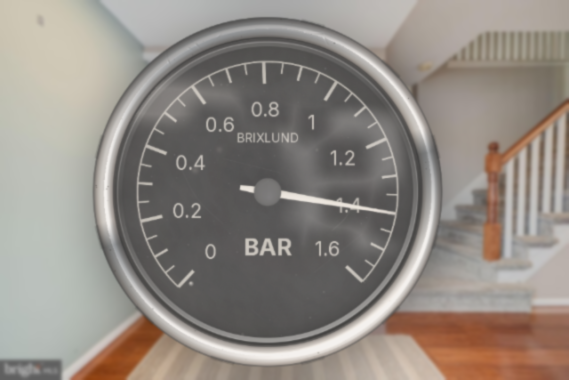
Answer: 1.4 bar
